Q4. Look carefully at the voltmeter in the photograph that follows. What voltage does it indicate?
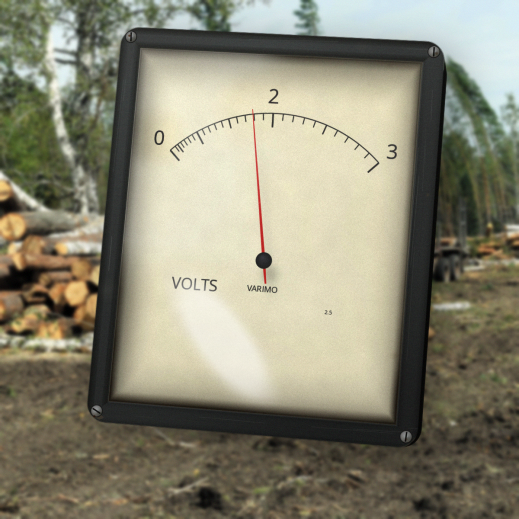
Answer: 1.8 V
